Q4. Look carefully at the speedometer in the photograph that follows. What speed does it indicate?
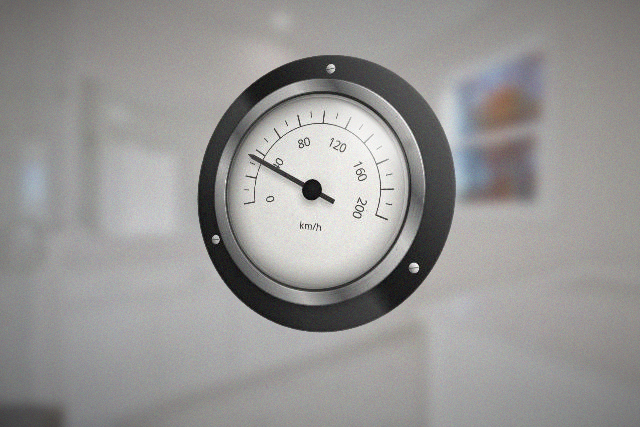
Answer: 35 km/h
